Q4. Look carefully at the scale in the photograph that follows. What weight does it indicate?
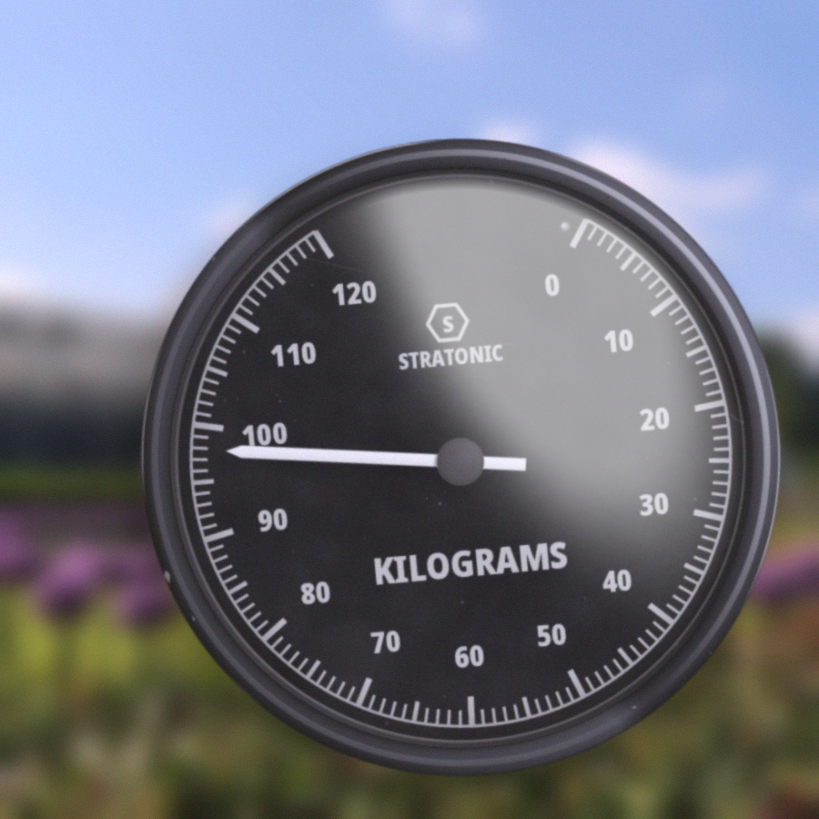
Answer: 98 kg
